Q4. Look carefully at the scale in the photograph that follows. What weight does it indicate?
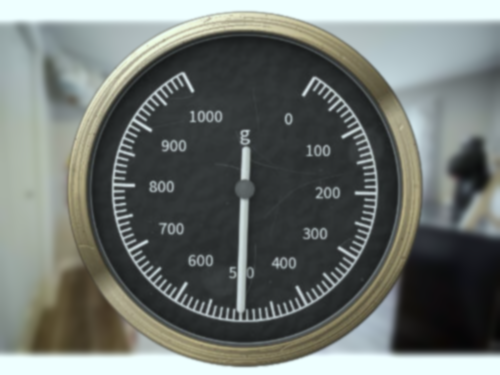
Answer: 500 g
